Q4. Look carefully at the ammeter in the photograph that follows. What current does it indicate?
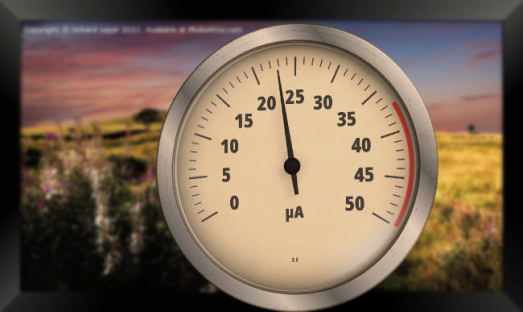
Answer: 23 µA
